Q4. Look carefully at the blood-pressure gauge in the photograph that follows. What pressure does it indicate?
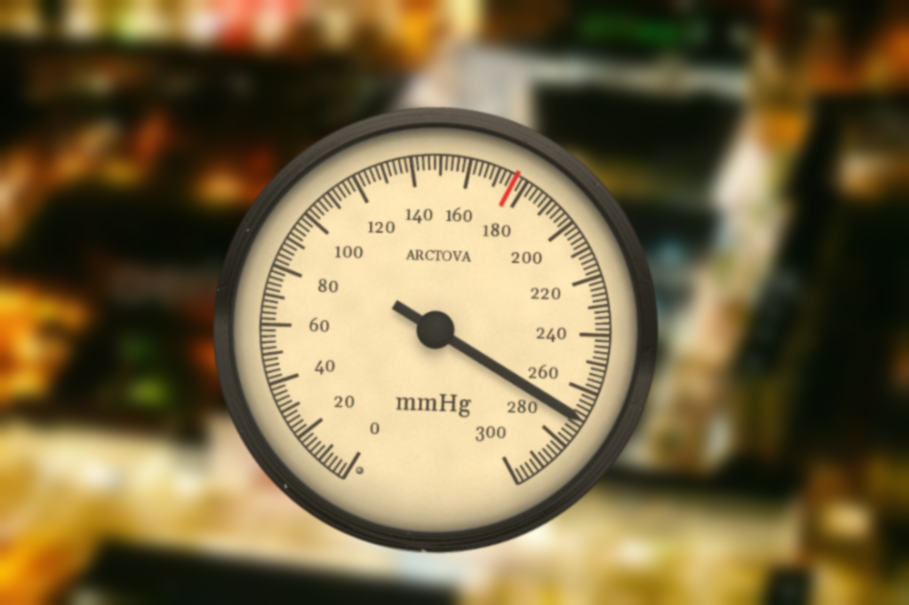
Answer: 270 mmHg
